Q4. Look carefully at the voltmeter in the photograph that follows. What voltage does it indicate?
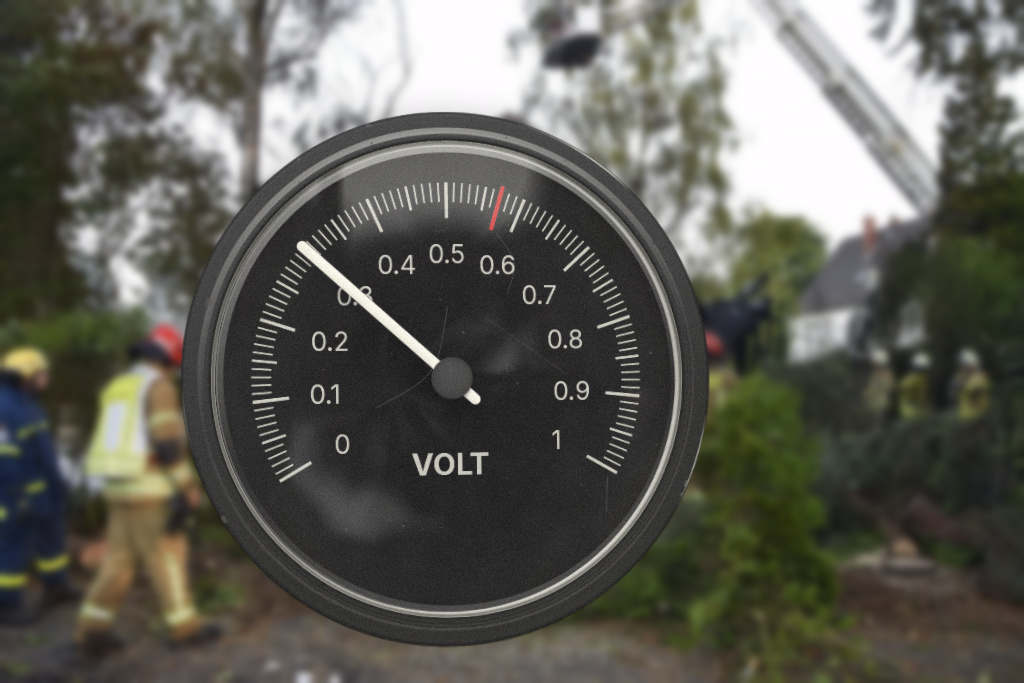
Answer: 0.3 V
